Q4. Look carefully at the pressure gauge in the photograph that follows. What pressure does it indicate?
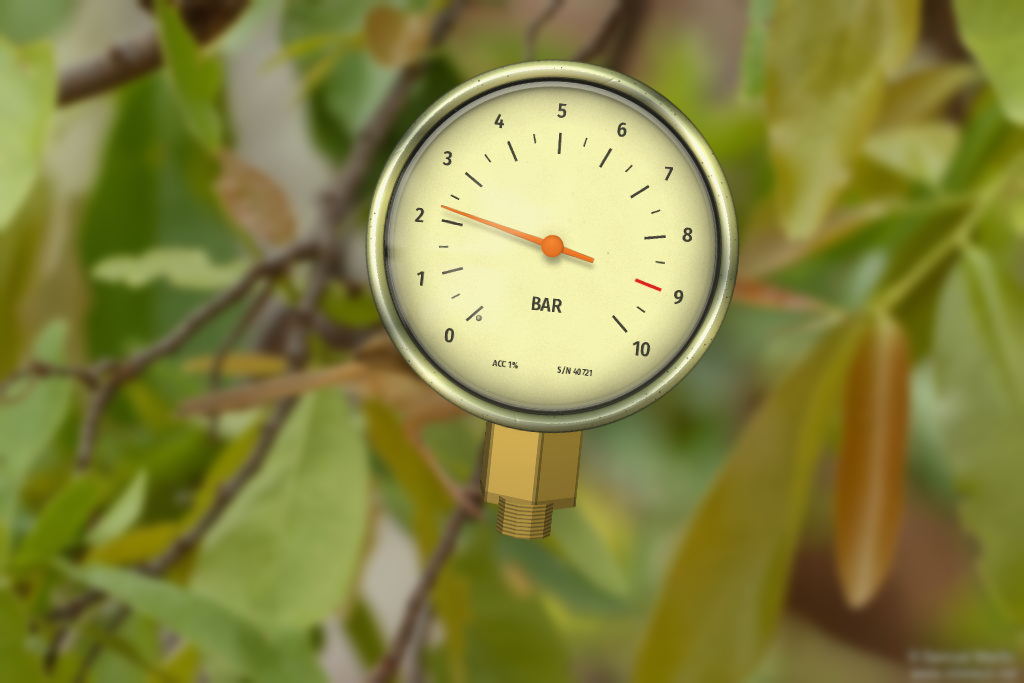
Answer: 2.25 bar
